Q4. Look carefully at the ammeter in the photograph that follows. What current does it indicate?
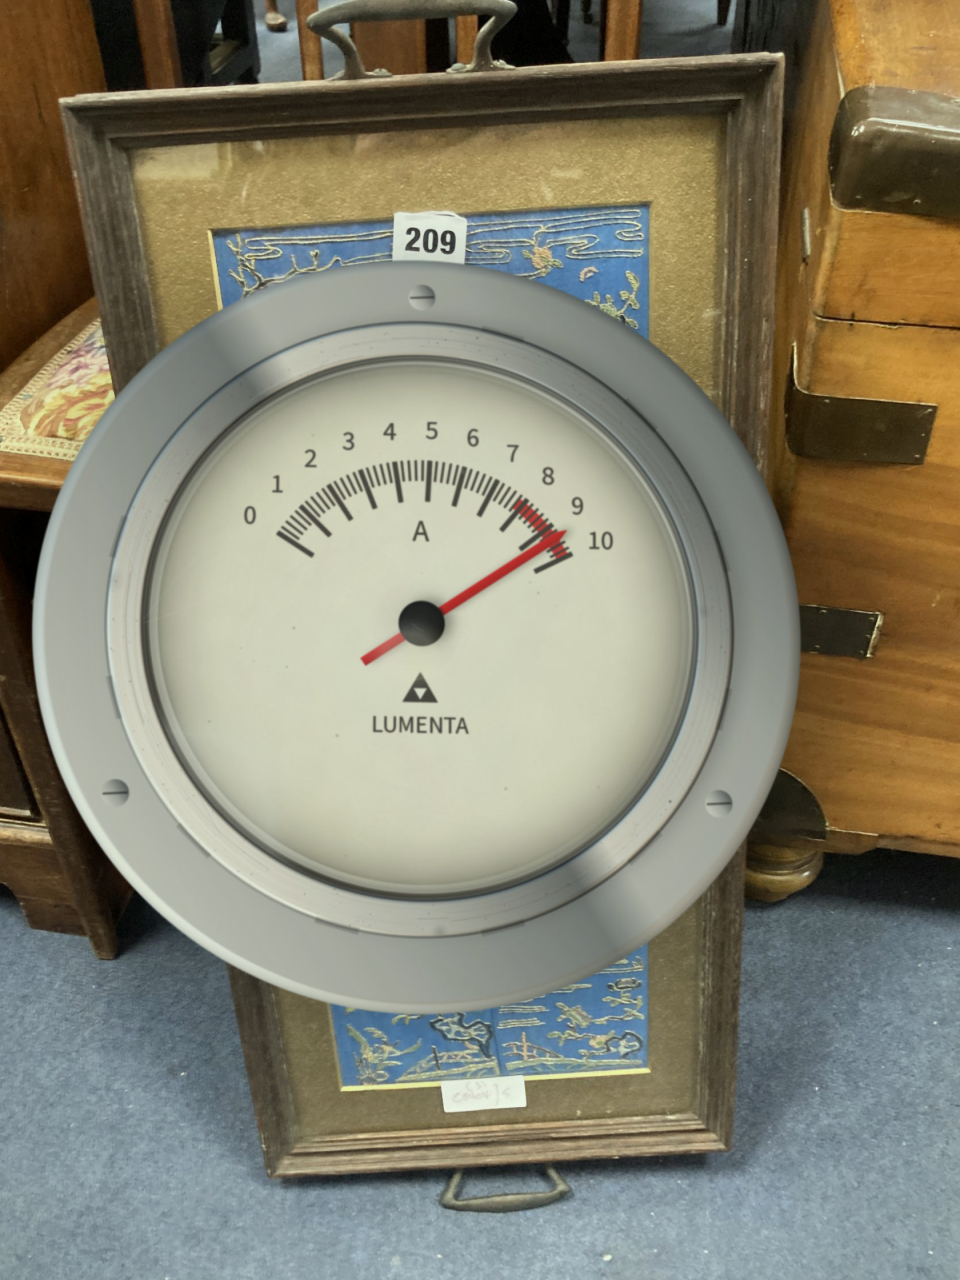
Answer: 9.4 A
